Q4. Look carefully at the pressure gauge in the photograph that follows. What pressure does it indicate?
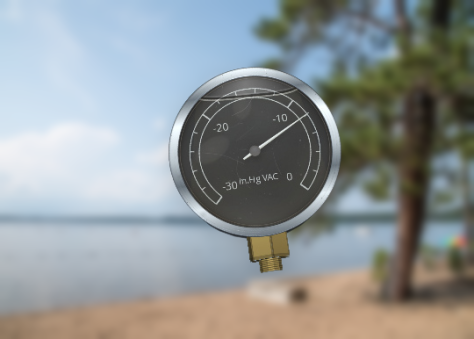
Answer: -8 inHg
